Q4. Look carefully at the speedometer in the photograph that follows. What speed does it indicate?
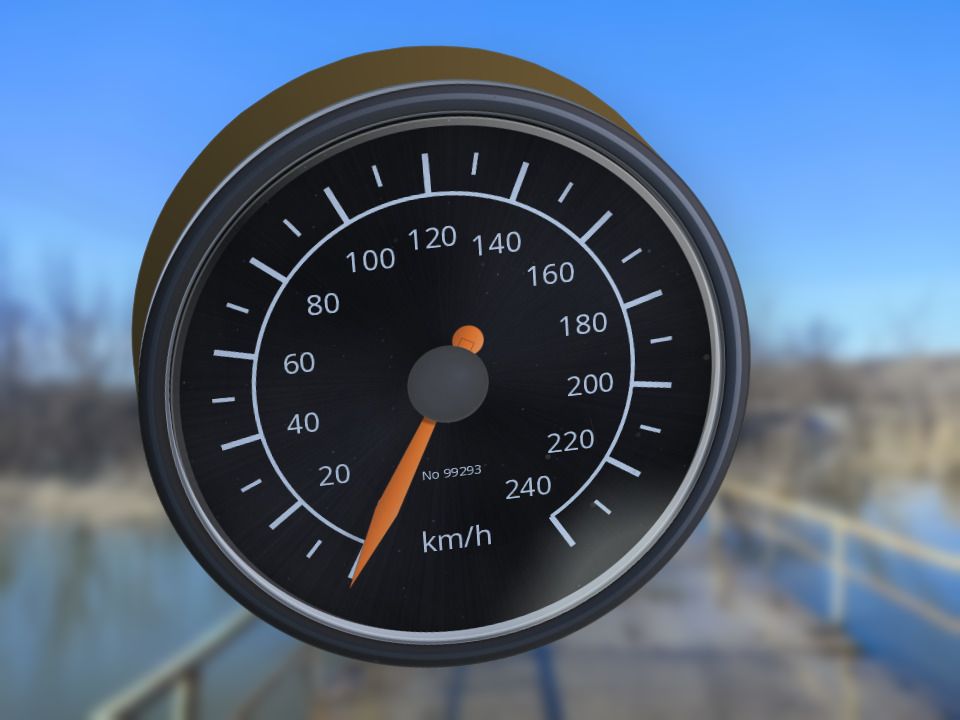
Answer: 0 km/h
